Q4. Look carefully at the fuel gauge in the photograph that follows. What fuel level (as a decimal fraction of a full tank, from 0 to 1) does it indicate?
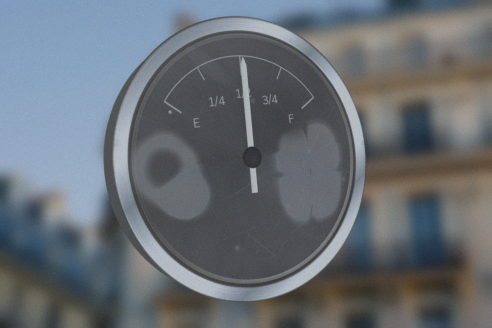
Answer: 0.5
